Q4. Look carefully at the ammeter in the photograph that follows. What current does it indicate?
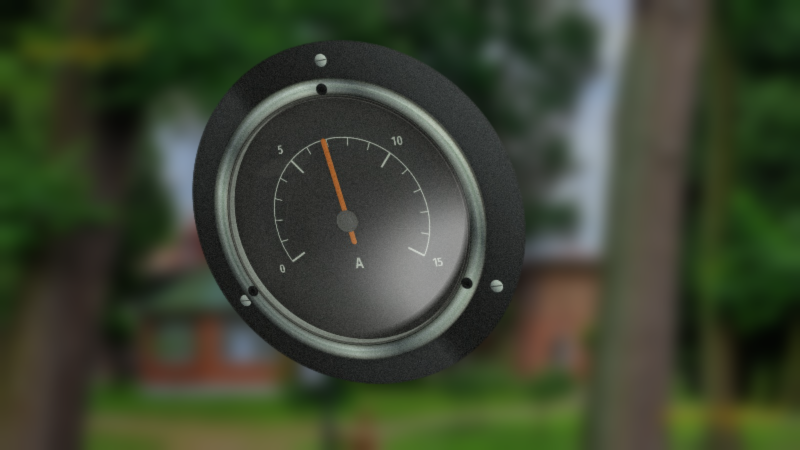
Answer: 7 A
